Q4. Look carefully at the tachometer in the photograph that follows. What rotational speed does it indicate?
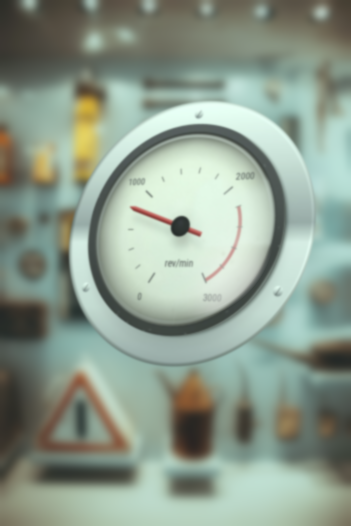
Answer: 800 rpm
